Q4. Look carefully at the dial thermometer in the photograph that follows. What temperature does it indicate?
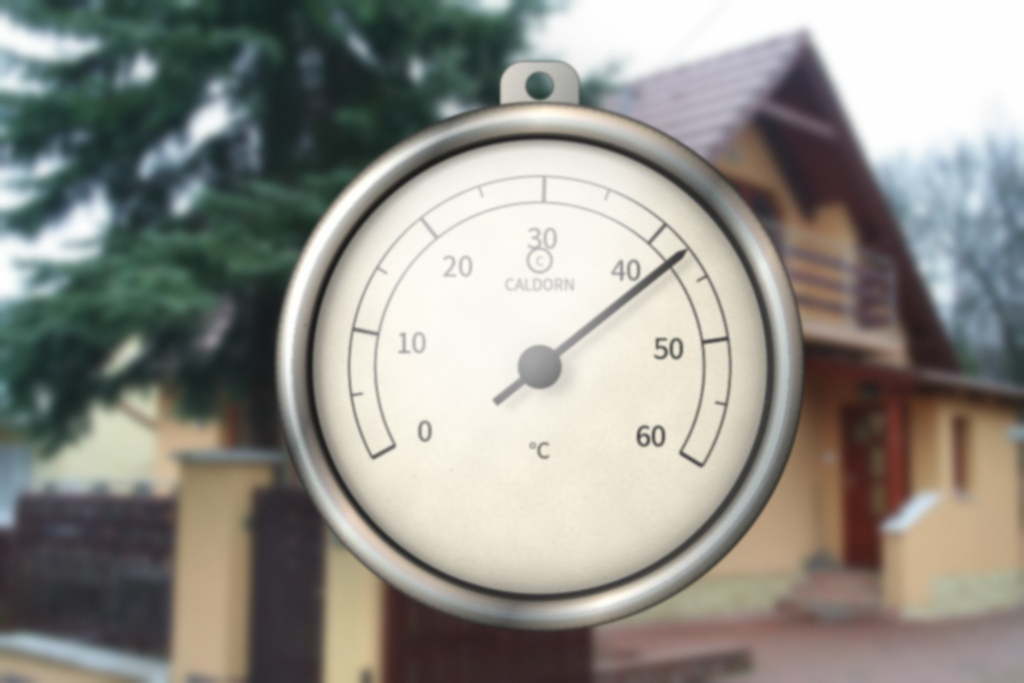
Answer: 42.5 °C
